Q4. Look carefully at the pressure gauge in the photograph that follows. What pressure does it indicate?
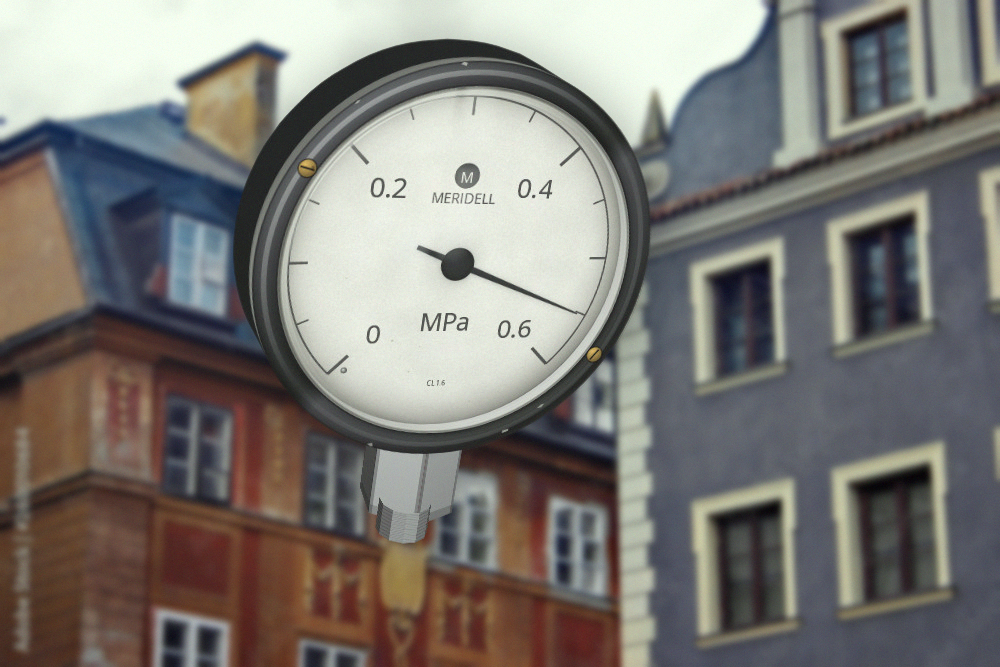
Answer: 0.55 MPa
